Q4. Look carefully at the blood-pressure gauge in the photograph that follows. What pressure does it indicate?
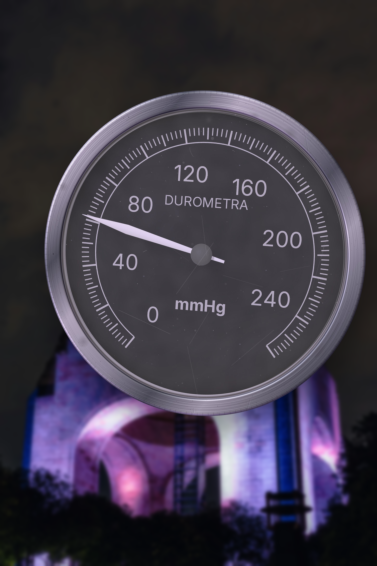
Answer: 62 mmHg
